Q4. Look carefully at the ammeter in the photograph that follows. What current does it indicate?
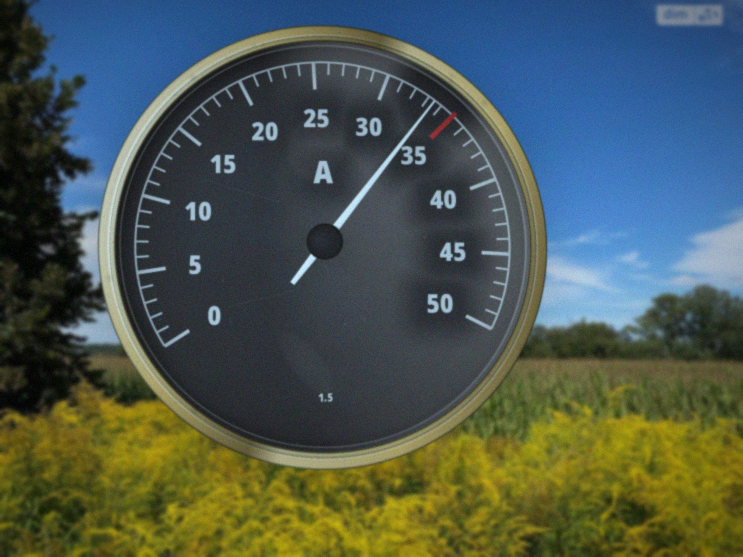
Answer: 33.5 A
